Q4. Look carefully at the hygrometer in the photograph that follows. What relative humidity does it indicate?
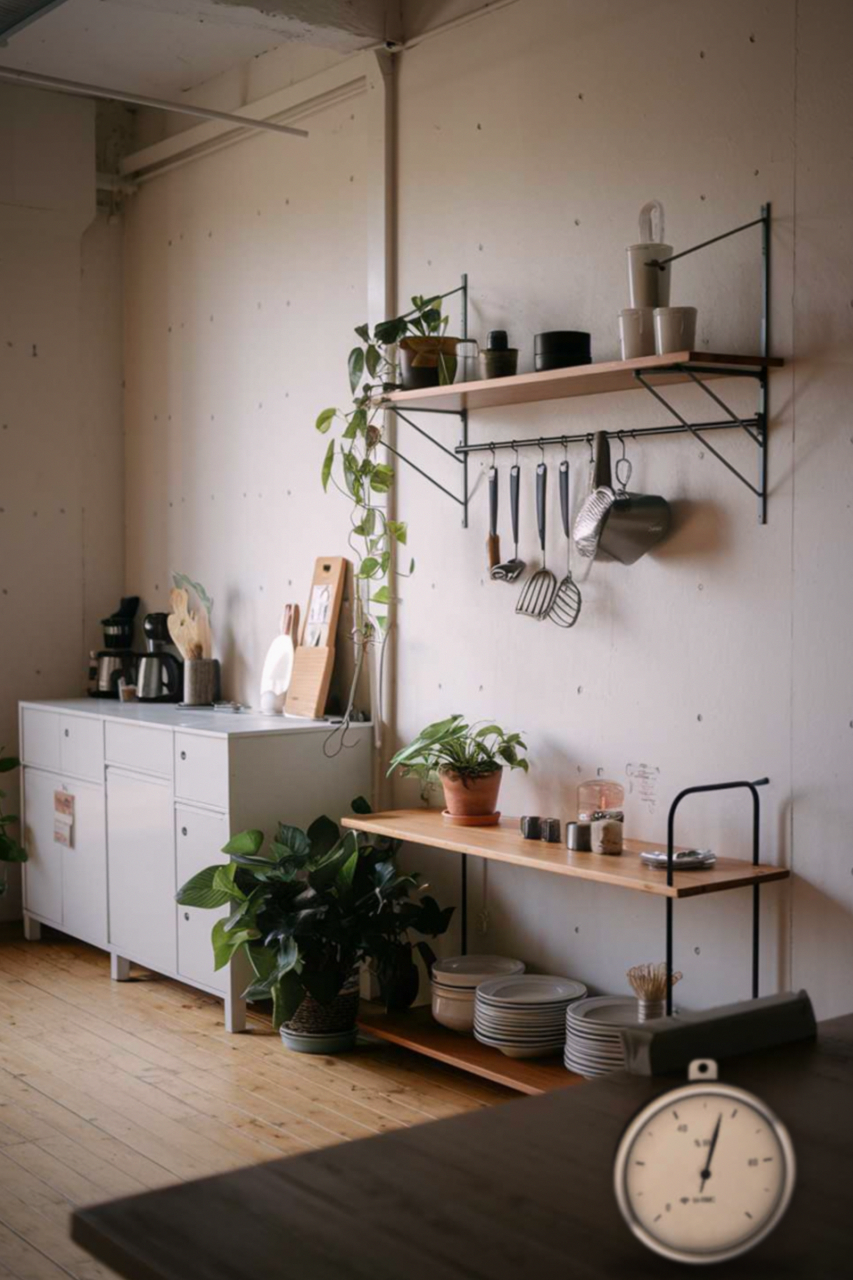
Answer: 55 %
